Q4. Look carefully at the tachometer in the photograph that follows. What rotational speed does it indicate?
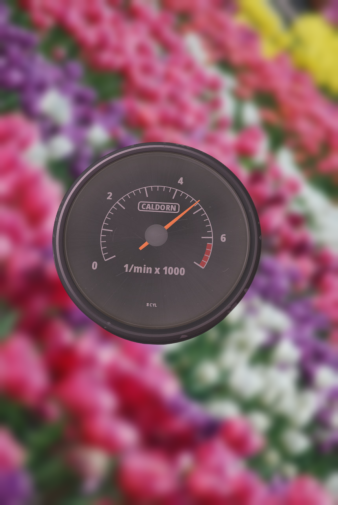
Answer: 4800 rpm
